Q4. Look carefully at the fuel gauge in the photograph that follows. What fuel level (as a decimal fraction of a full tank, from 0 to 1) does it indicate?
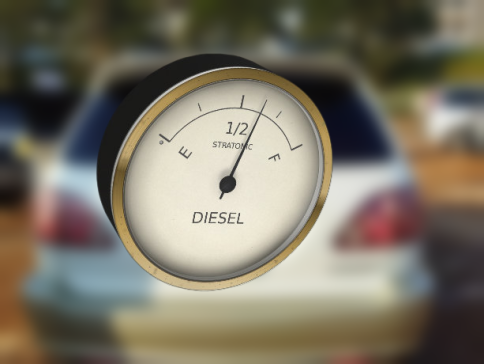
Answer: 0.625
